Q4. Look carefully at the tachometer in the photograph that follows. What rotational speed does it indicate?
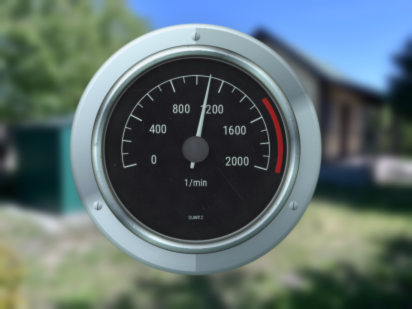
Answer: 1100 rpm
